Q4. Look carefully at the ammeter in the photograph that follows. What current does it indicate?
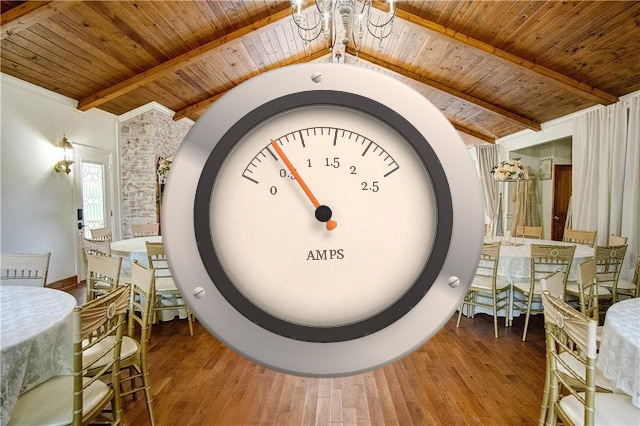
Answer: 0.6 A
